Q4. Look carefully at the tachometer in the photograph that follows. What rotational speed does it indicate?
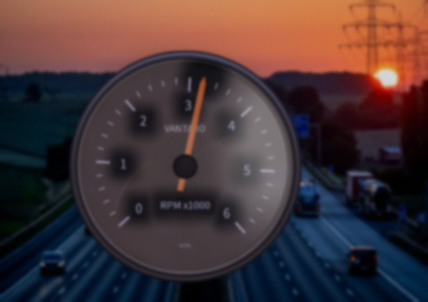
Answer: 3200 rpm
